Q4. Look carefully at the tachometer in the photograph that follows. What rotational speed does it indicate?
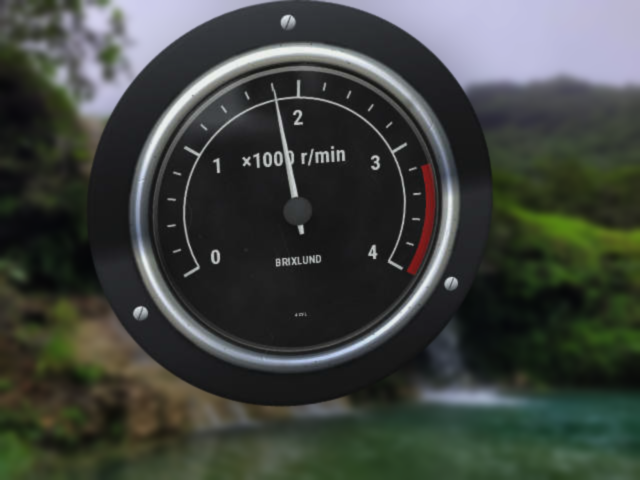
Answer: 1800 rpm
